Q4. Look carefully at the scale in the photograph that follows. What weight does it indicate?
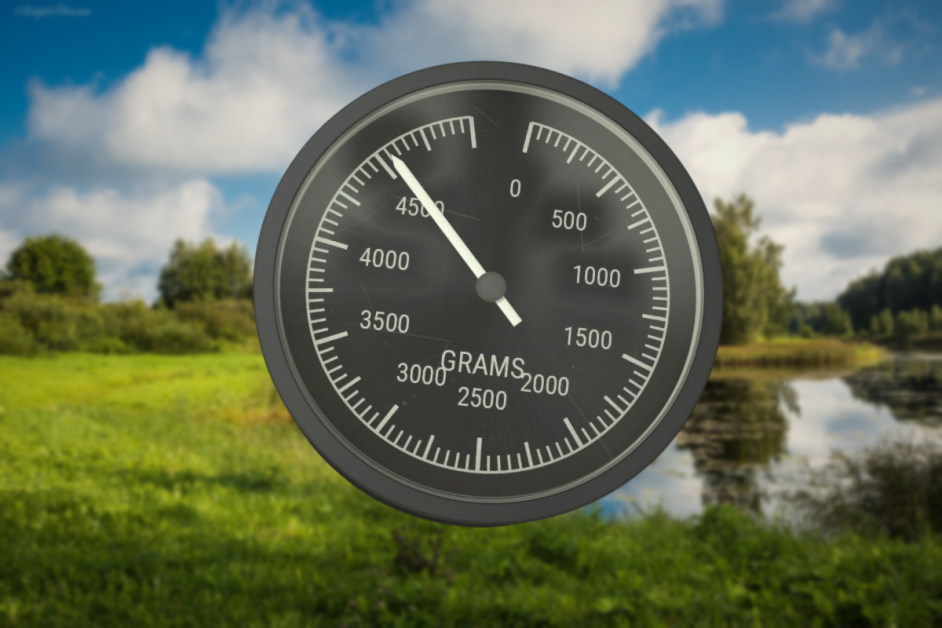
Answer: 4550 g
